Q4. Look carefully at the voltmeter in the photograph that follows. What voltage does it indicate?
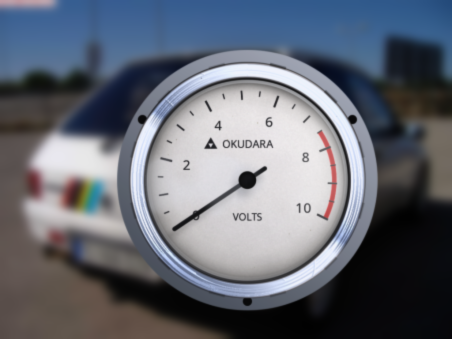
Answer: 0 V
